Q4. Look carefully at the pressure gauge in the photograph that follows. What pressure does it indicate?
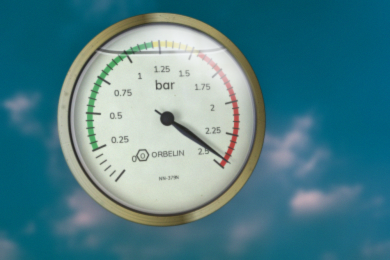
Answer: 2.45 bar
